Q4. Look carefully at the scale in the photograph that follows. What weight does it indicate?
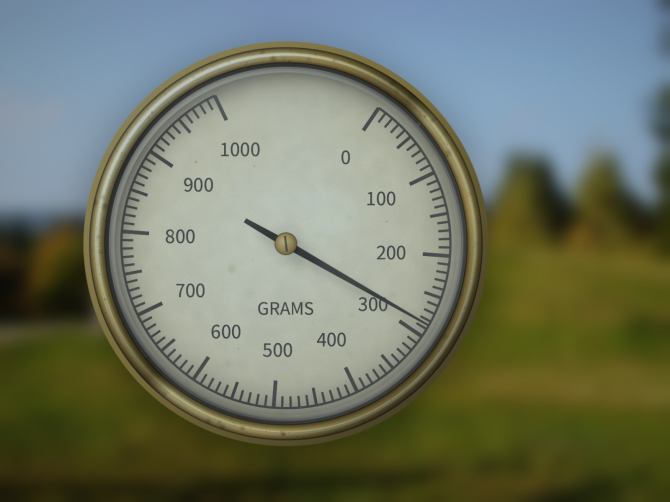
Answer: 285 g
